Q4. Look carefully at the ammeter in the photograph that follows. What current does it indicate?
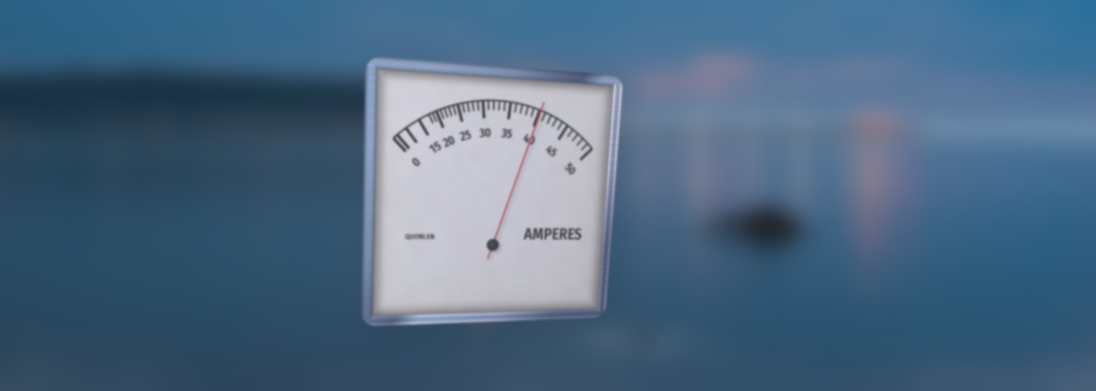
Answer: 40 A
